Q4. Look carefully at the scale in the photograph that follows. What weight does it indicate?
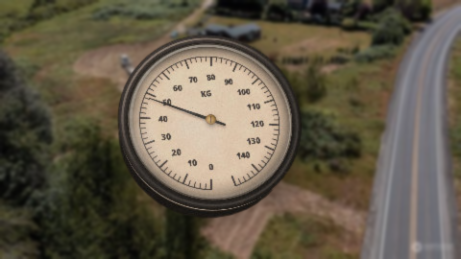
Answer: 48 kg
